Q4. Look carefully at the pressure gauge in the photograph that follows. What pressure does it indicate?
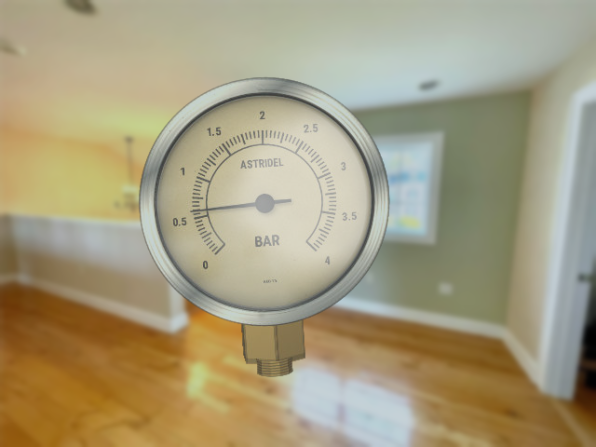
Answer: 0.6 bar
